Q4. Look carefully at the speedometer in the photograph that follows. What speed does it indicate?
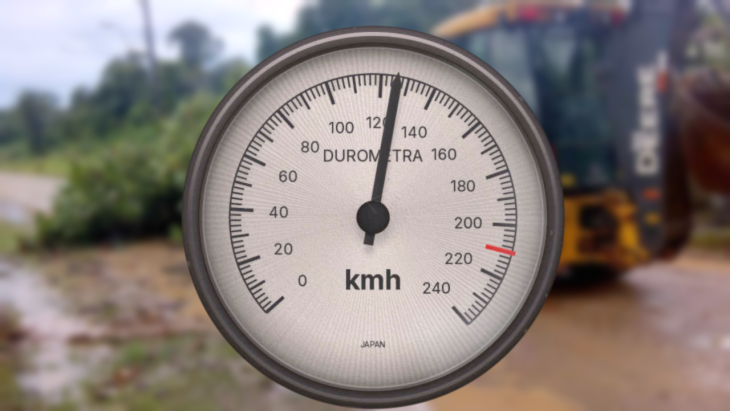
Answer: 126 km/h
